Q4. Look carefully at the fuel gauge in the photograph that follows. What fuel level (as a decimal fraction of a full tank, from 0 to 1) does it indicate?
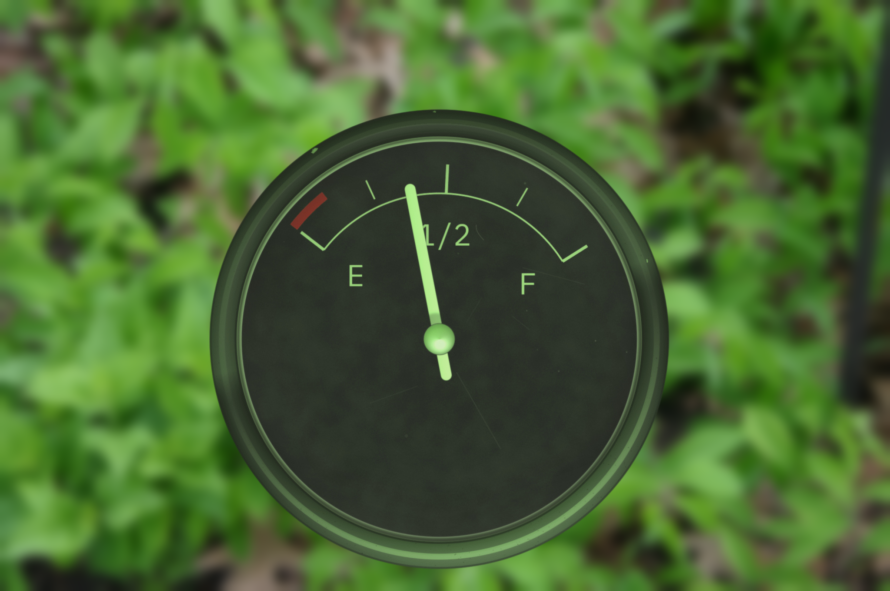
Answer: 0.375
